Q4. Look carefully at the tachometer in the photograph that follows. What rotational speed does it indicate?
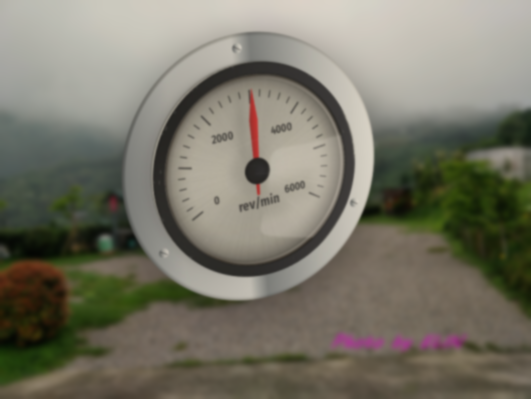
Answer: 3000 rpm
